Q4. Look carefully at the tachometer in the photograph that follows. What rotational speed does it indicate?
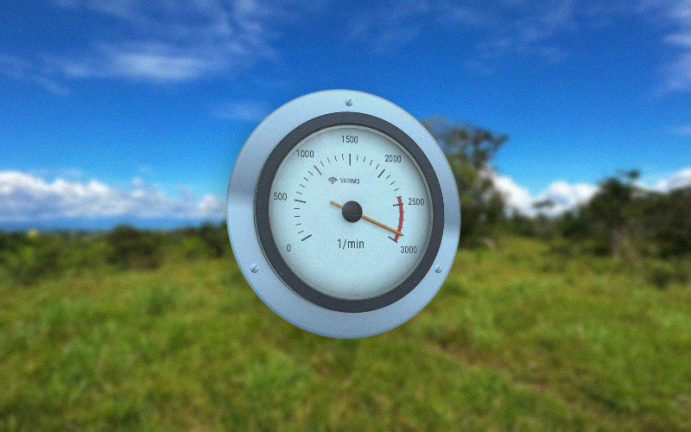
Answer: 2900 rpm
